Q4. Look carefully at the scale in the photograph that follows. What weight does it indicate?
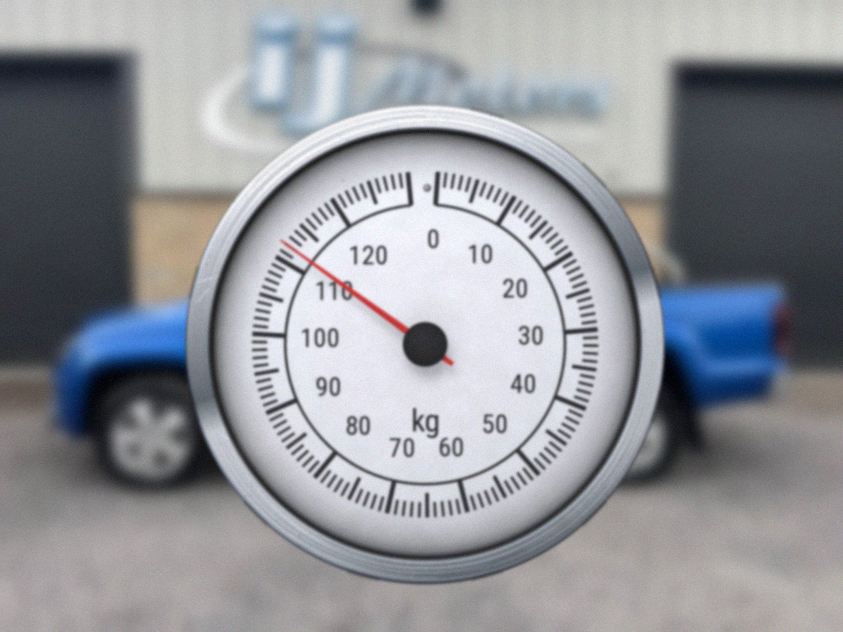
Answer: 112 kg
